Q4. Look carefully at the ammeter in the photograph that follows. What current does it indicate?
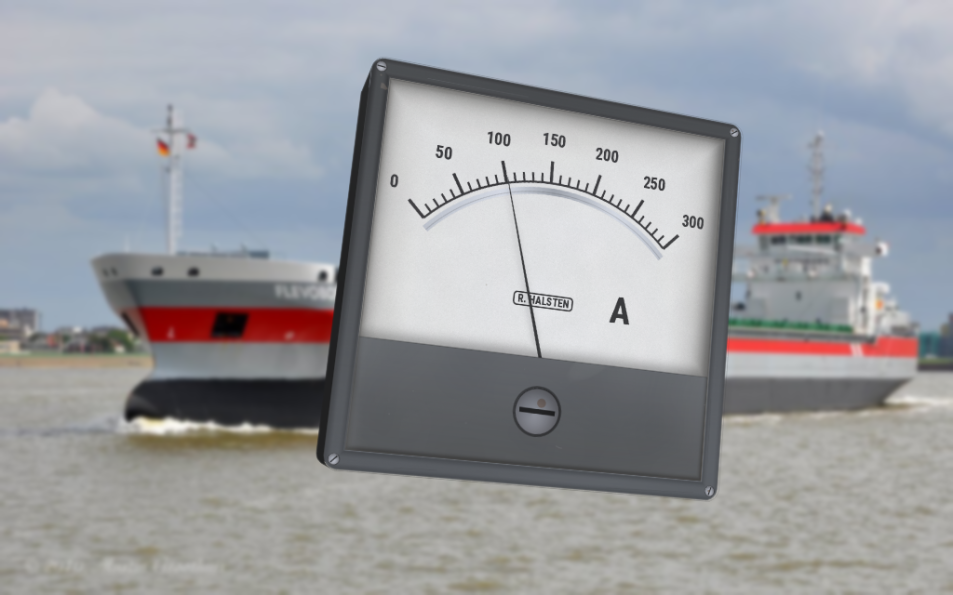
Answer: 100 A
